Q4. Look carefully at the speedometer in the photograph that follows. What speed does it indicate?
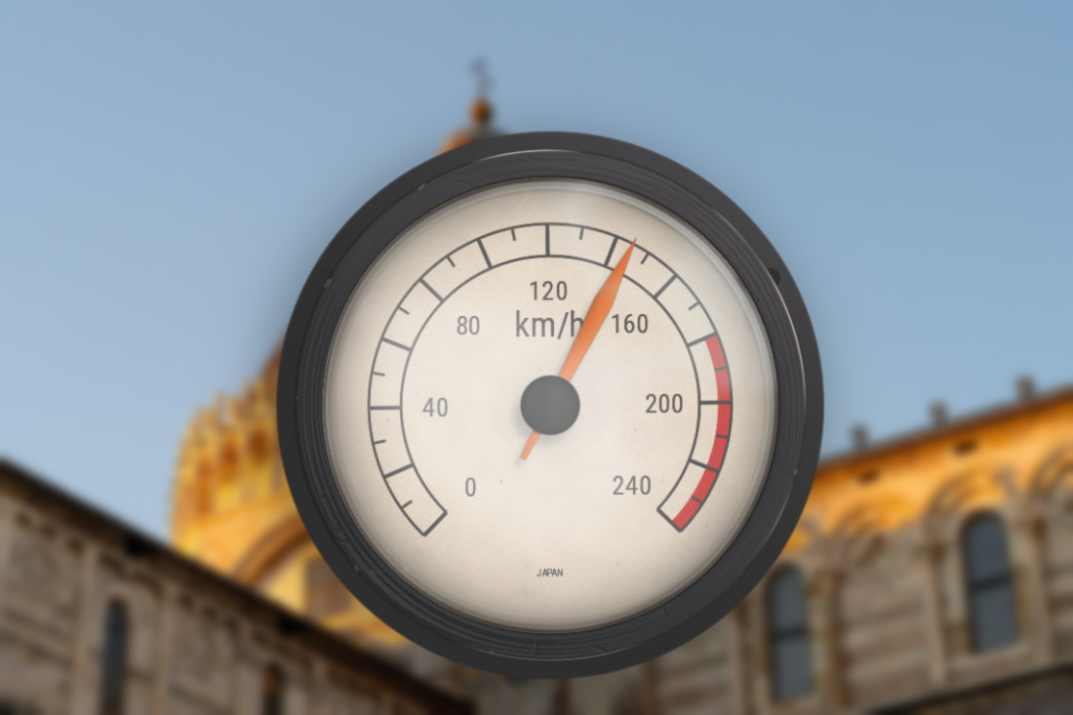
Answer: 145 km/h
